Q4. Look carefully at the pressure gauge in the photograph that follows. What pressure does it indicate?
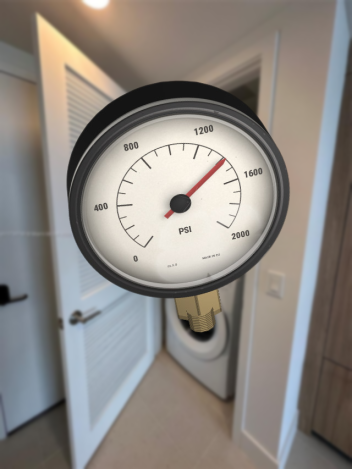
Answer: 1400 psi
